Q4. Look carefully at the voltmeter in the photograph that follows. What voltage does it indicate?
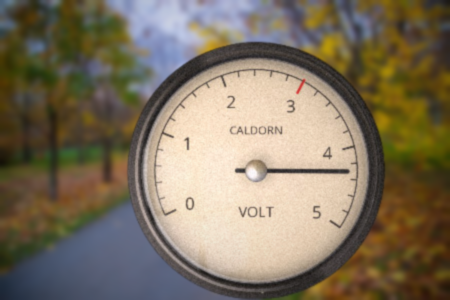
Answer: 4.3 V
